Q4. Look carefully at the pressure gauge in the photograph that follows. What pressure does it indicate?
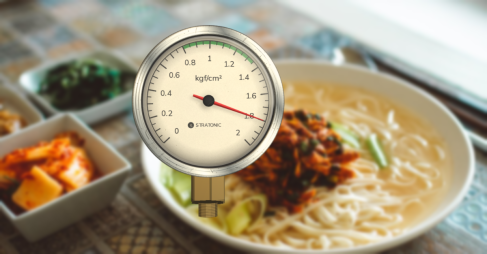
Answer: 1.8 kg/cm²
